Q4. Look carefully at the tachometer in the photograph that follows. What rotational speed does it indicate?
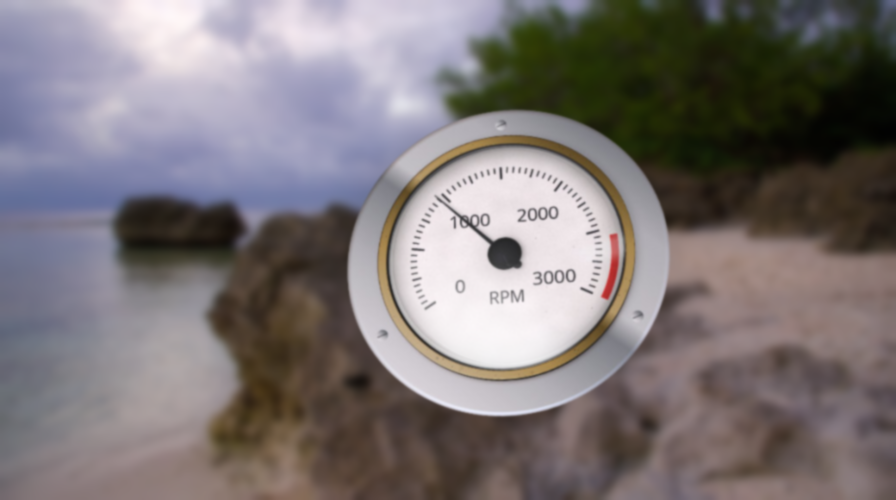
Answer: 950 rpm
